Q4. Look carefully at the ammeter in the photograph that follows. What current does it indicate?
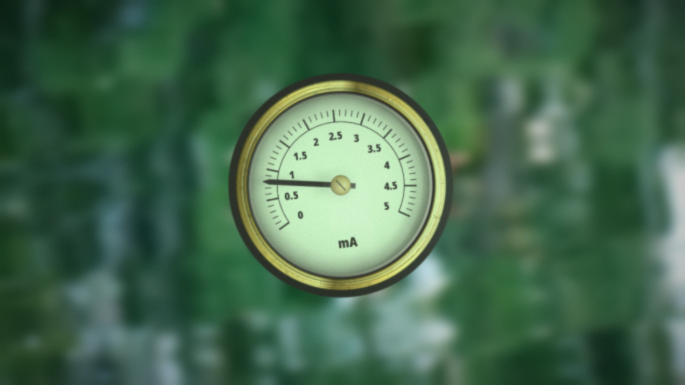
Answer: 0.8 mA
